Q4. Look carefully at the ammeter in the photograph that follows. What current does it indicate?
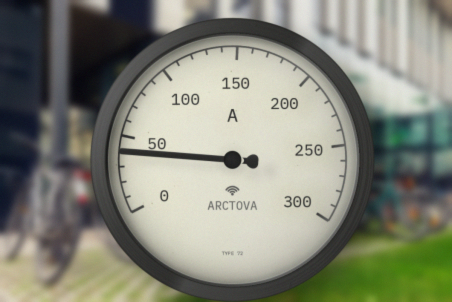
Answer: 40 A
